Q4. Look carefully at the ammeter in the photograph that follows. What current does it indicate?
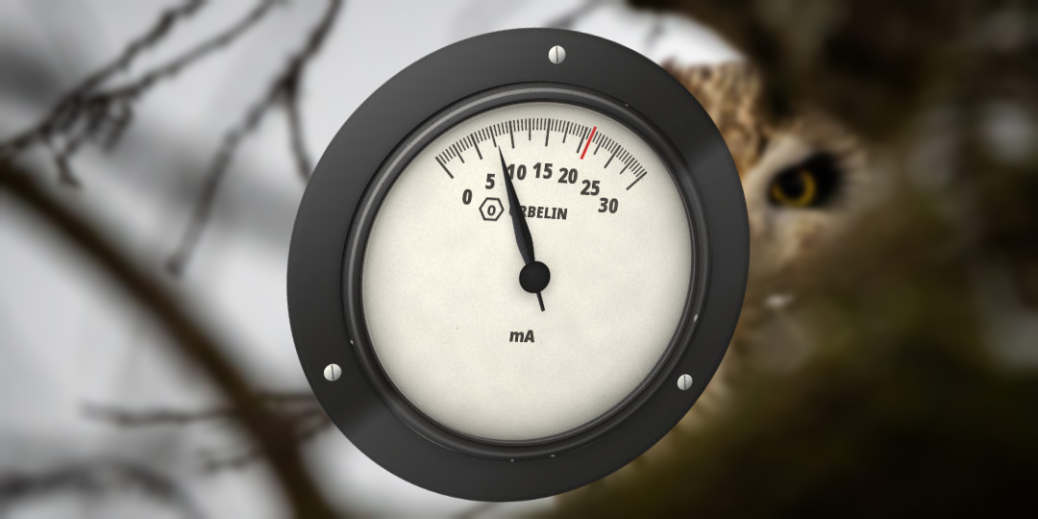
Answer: 7.5 mA
